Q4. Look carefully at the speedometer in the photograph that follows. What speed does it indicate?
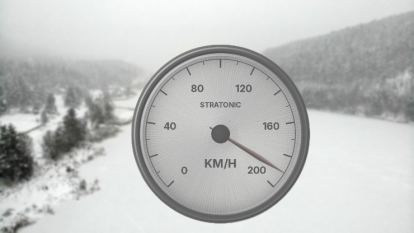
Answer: 190 km/h
